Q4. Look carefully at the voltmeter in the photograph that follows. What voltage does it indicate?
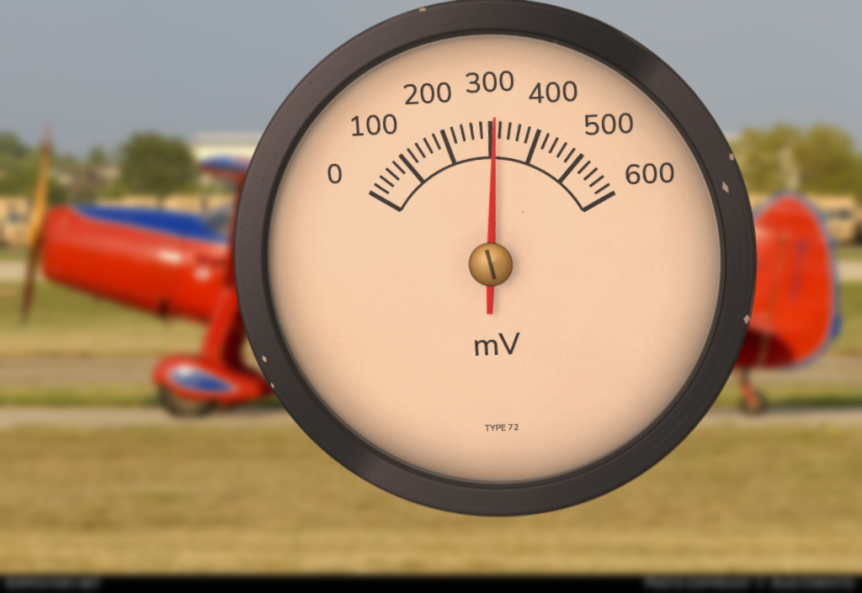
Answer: 310 mV
